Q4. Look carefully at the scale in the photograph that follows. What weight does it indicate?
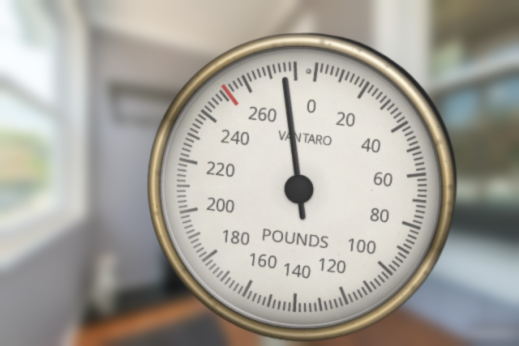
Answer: 276 lb
